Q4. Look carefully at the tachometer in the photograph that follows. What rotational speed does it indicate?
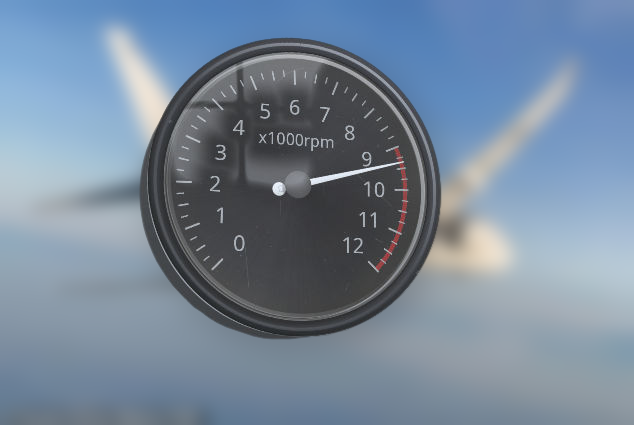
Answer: 9375 rpm
